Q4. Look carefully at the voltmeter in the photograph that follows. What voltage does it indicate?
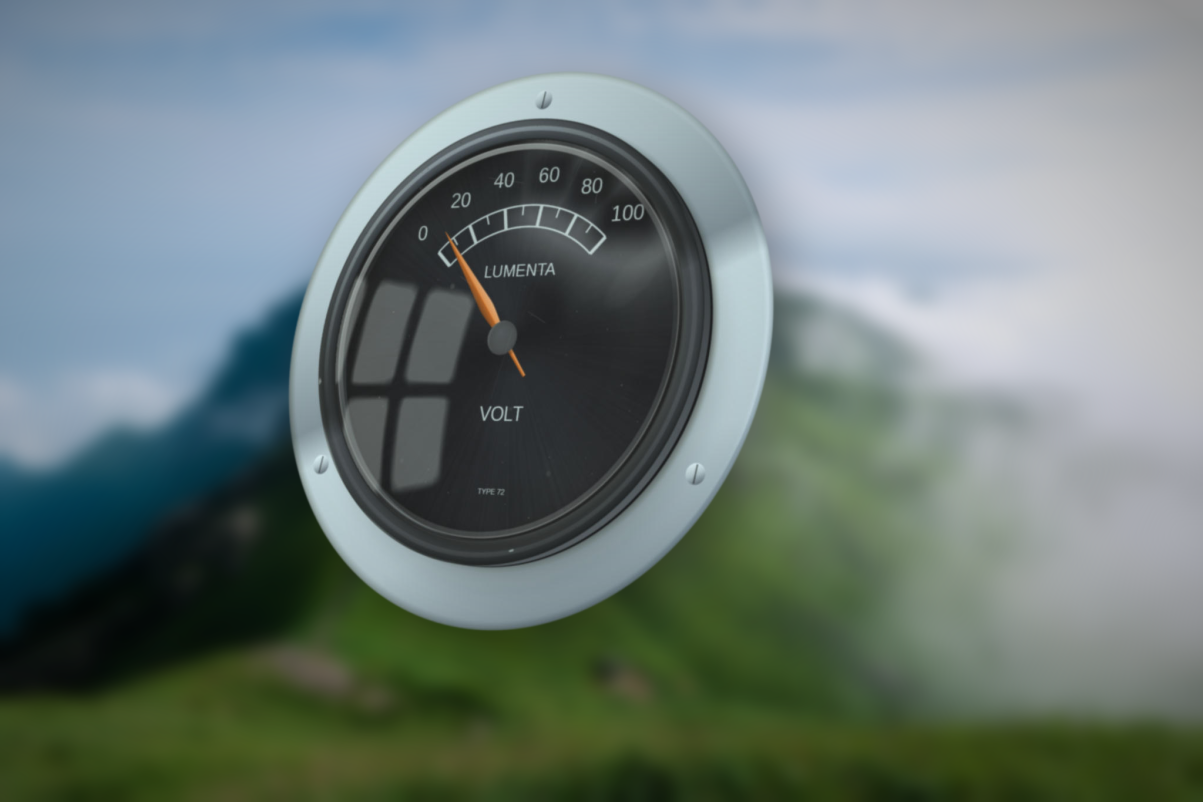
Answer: 10 V
